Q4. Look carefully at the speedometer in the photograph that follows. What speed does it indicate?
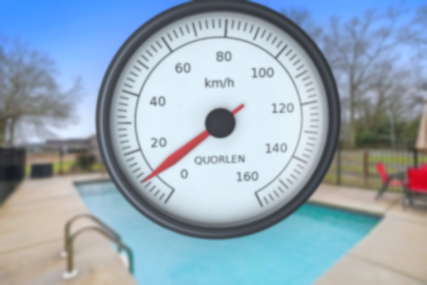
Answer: 10 km/h
